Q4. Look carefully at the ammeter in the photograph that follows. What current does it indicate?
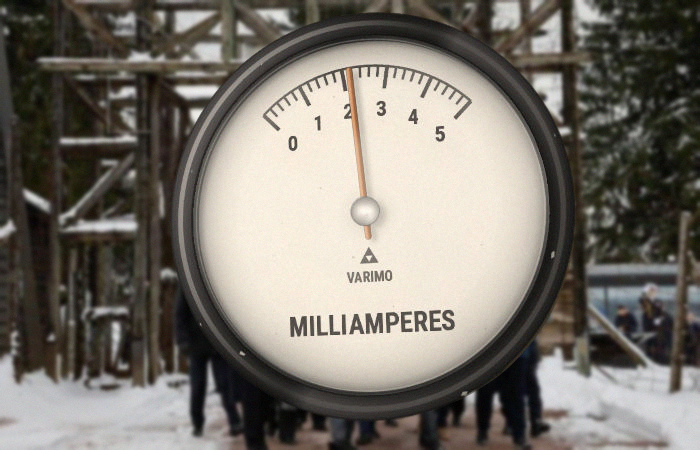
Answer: 2.2 mA
